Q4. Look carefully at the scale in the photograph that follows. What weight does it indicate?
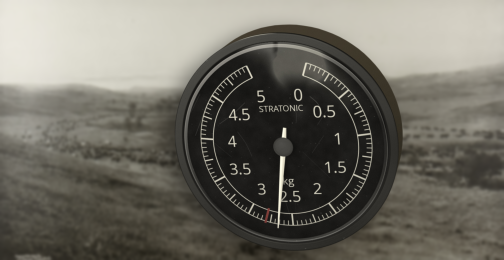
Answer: 2.65 kg
